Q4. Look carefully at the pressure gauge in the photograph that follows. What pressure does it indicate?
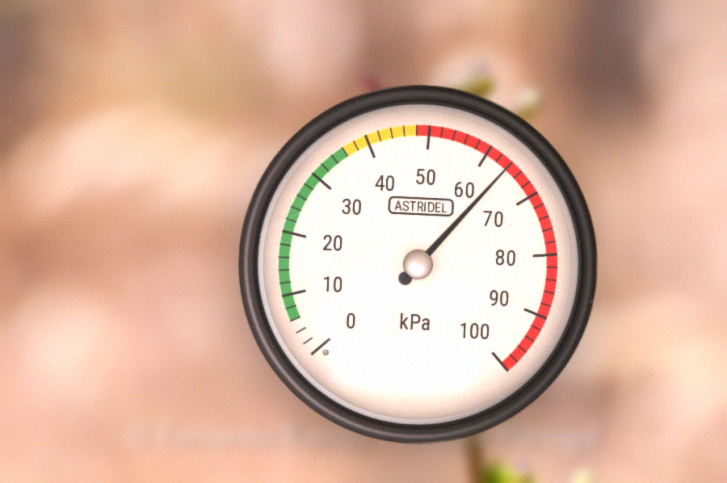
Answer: 64 kPa
